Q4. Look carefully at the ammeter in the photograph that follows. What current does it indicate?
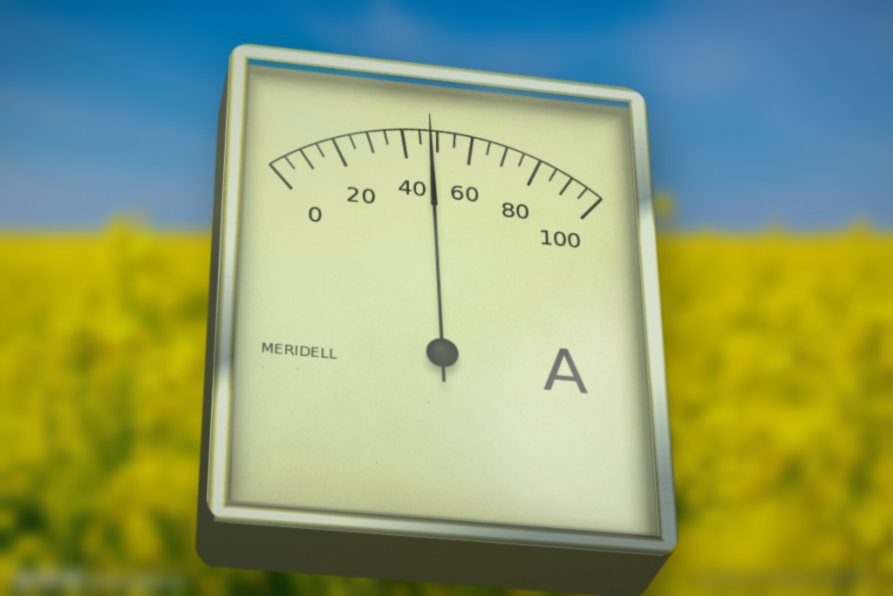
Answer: 47.5 A
